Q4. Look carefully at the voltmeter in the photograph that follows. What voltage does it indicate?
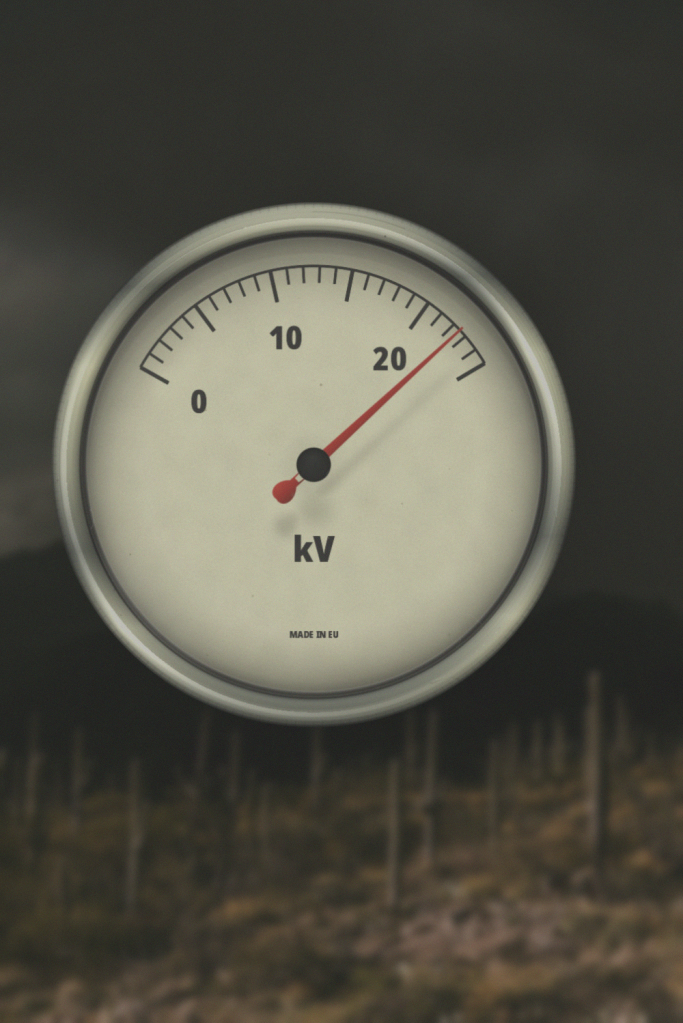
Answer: 22.5 kV
